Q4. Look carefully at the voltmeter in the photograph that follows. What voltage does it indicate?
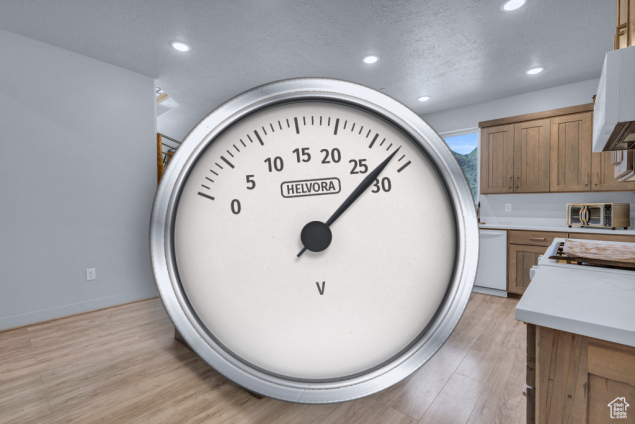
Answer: 28 V
